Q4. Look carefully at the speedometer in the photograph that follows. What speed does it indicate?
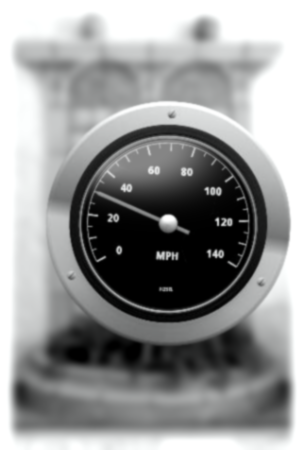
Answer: 30 mph
